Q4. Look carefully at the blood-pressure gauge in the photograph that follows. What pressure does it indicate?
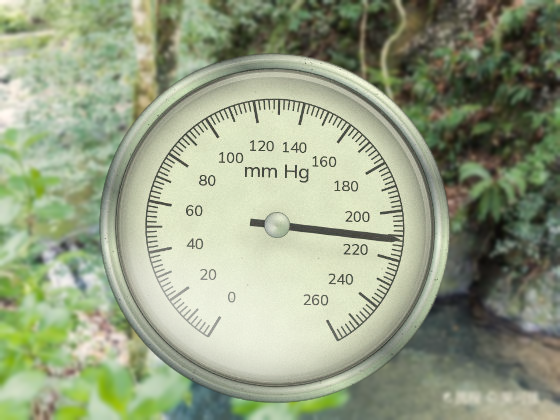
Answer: 212 mmHg
